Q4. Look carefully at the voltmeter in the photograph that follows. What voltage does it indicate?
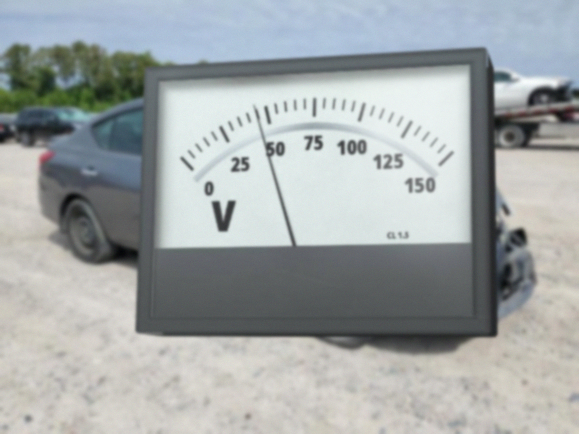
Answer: 45 V
